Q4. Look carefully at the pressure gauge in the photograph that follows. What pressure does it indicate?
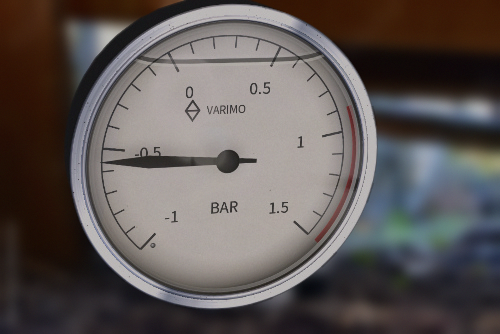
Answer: -0.55 bar
